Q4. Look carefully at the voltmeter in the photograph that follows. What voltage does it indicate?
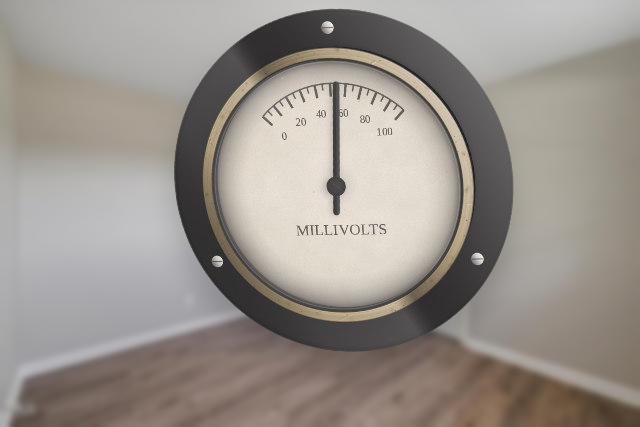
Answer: 55 mV
